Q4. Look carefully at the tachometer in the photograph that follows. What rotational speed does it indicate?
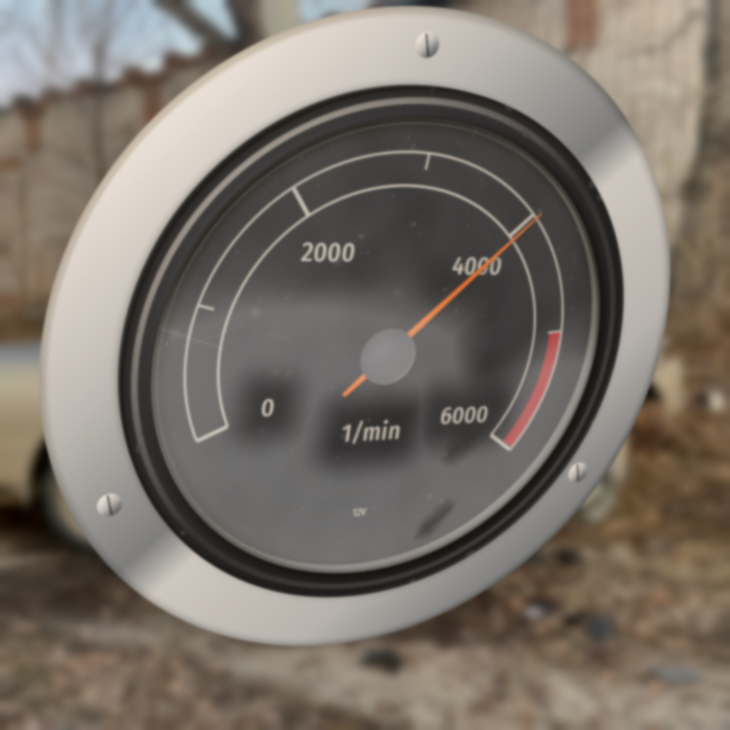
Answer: 4000 rpm
